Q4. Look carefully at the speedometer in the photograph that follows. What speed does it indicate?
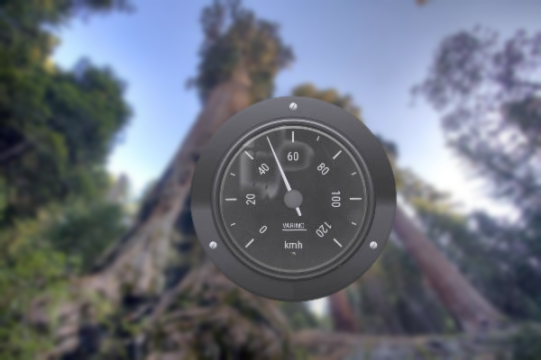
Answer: 50 km/h
